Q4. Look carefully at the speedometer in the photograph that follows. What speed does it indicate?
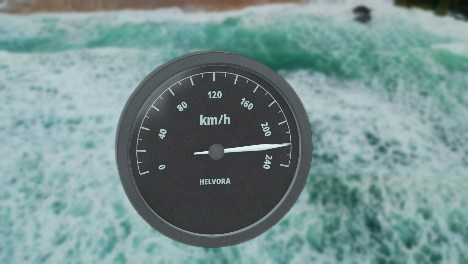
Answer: 220 km/h
